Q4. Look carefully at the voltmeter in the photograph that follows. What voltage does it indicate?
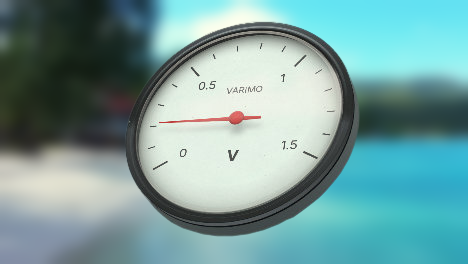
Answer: 0.2 V
